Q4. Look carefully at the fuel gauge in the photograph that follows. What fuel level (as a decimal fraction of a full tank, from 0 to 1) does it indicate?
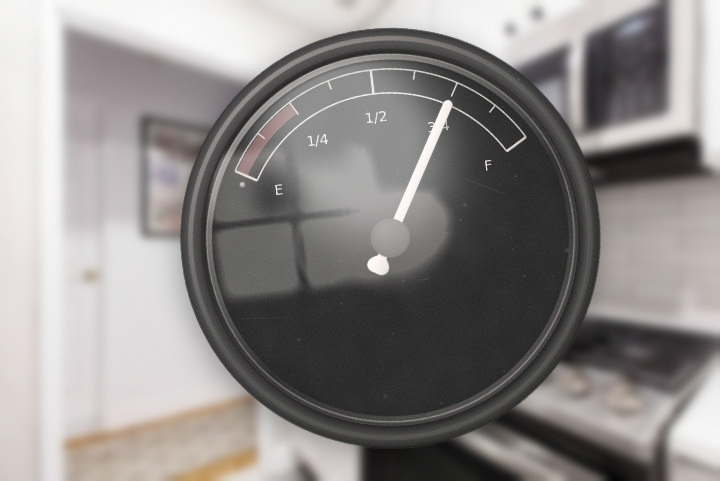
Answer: 0.75
